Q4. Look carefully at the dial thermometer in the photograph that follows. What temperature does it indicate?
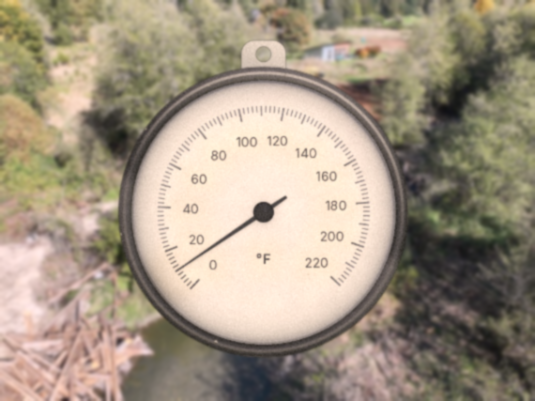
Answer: 10 °F
